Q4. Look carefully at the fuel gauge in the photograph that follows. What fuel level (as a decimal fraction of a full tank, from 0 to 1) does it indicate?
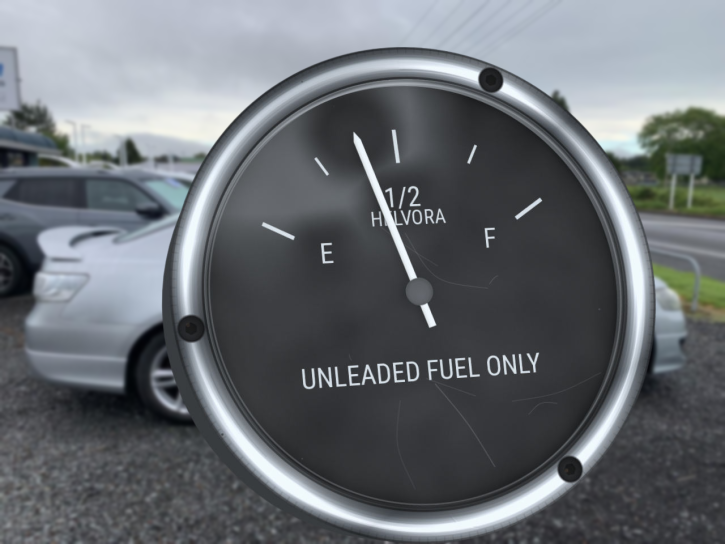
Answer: 0.375
